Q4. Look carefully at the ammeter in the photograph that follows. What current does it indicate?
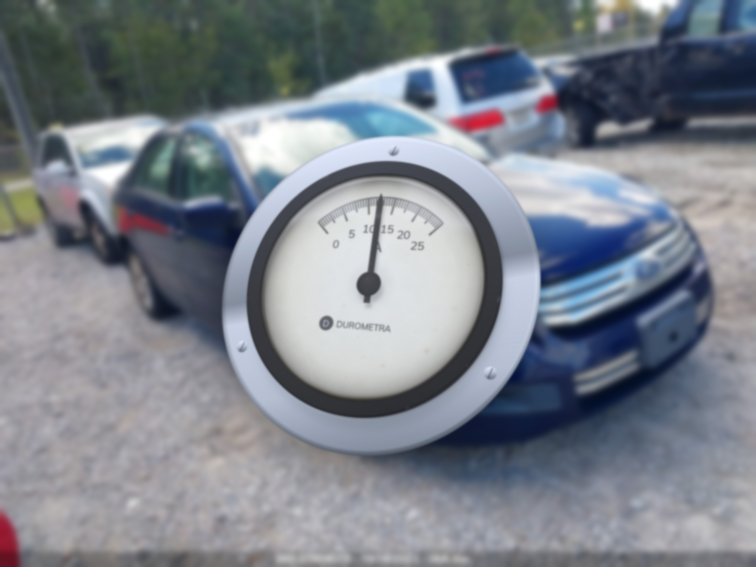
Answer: 12.5 A
